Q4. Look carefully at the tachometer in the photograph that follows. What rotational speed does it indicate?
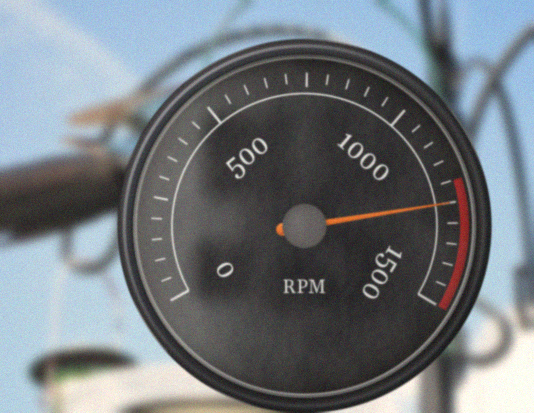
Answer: 1250 rpm
